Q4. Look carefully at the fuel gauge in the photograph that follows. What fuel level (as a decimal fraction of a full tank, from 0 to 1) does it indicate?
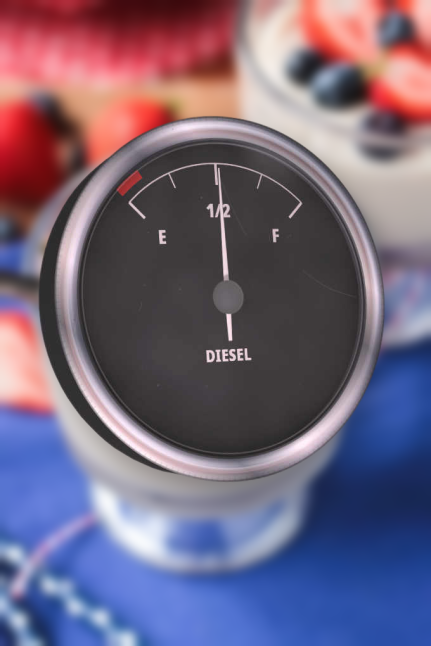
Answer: 0.5
